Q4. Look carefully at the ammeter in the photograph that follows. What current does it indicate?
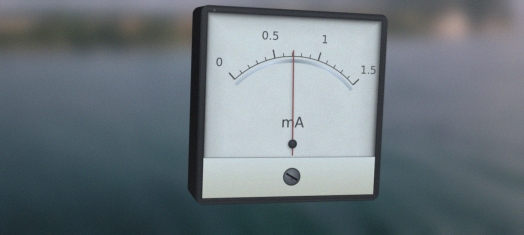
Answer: 0.7 mA
